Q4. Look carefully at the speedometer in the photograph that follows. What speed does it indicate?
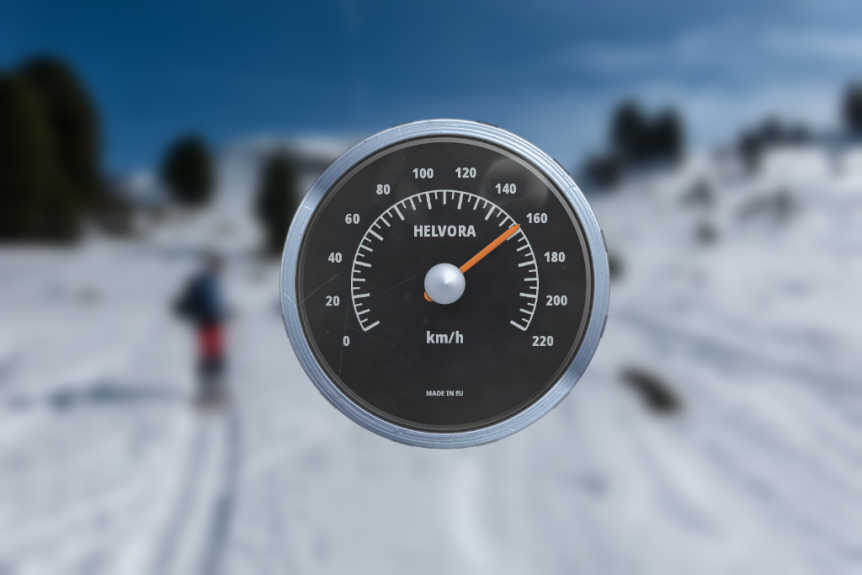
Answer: 157.5 km/h
